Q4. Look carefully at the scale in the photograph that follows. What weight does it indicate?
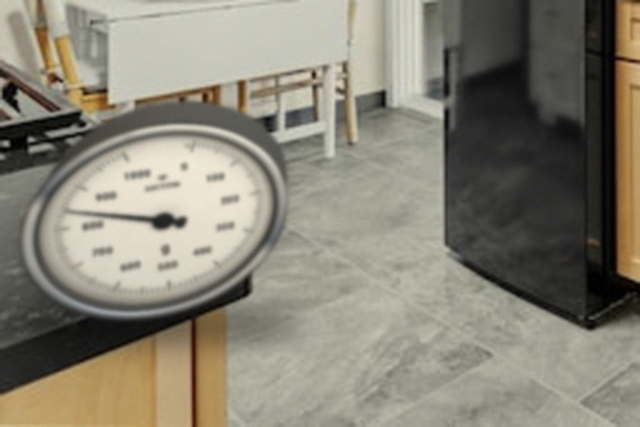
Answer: 850 g
